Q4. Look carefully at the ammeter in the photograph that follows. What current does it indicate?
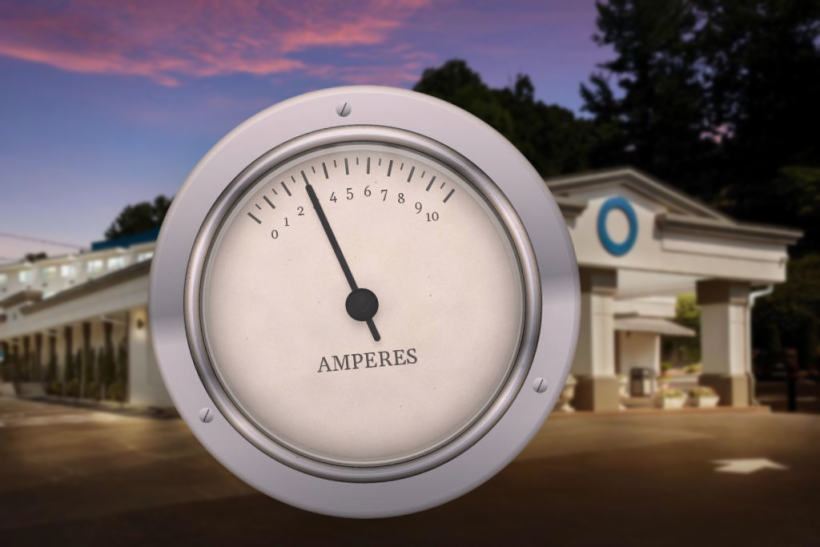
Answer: 3 A
